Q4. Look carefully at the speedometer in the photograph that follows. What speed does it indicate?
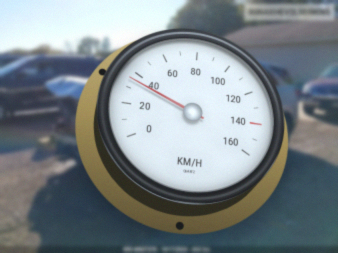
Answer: 35 km/h
